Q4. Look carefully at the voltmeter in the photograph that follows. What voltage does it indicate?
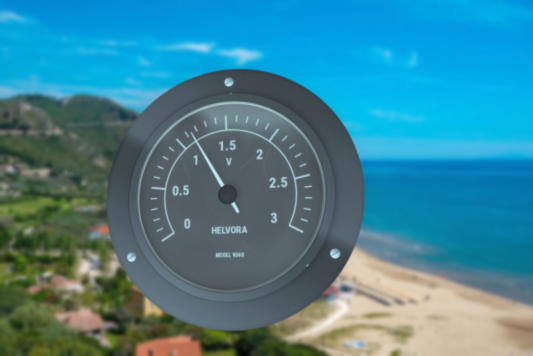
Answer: 1.15 V
